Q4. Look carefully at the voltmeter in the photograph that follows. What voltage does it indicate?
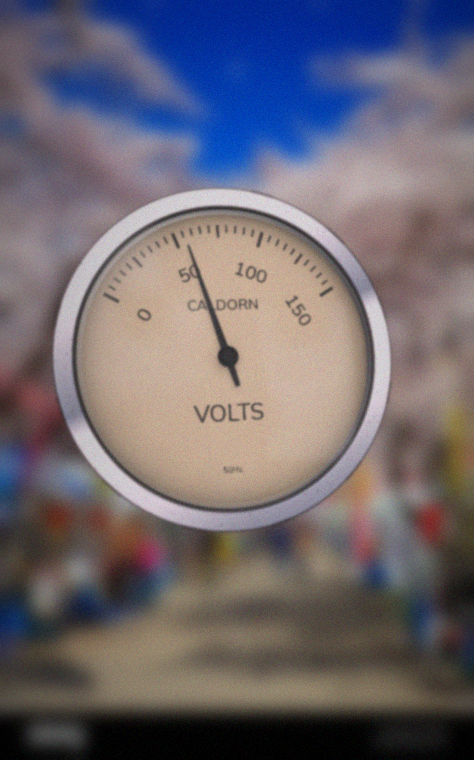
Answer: 55 V
